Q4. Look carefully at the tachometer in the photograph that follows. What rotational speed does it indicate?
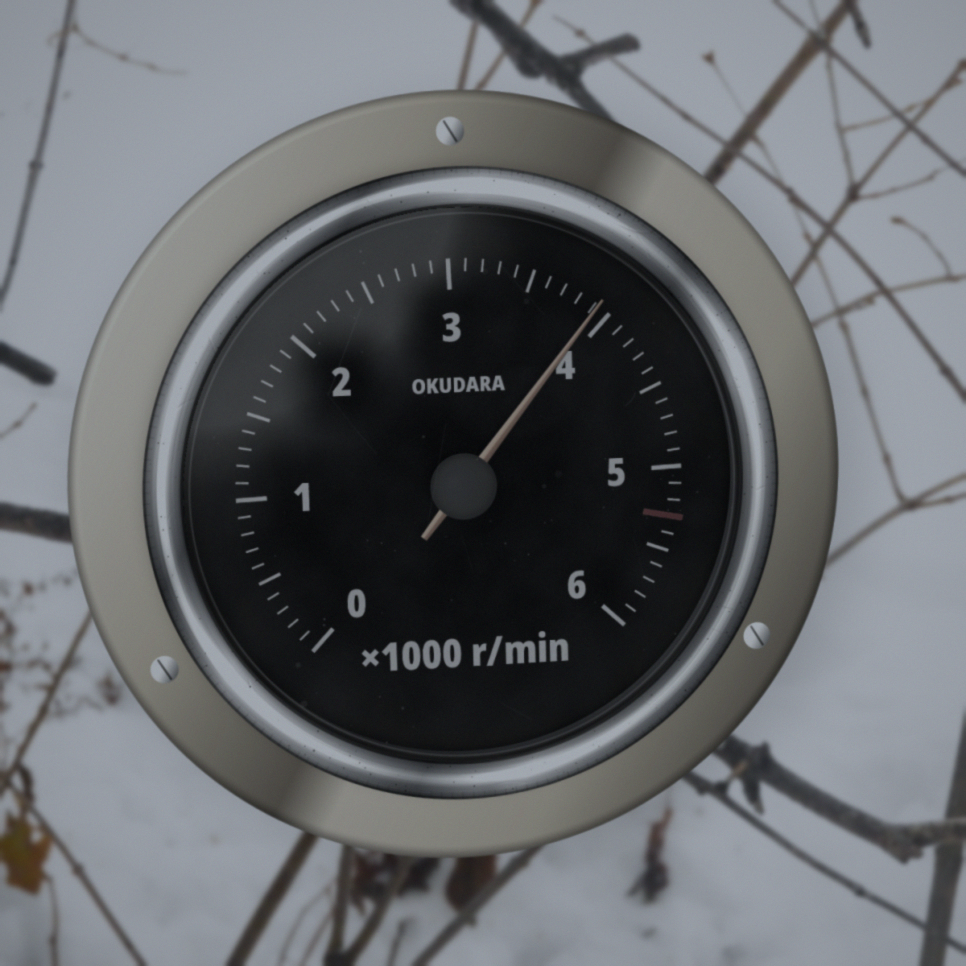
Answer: 3900 rpm
